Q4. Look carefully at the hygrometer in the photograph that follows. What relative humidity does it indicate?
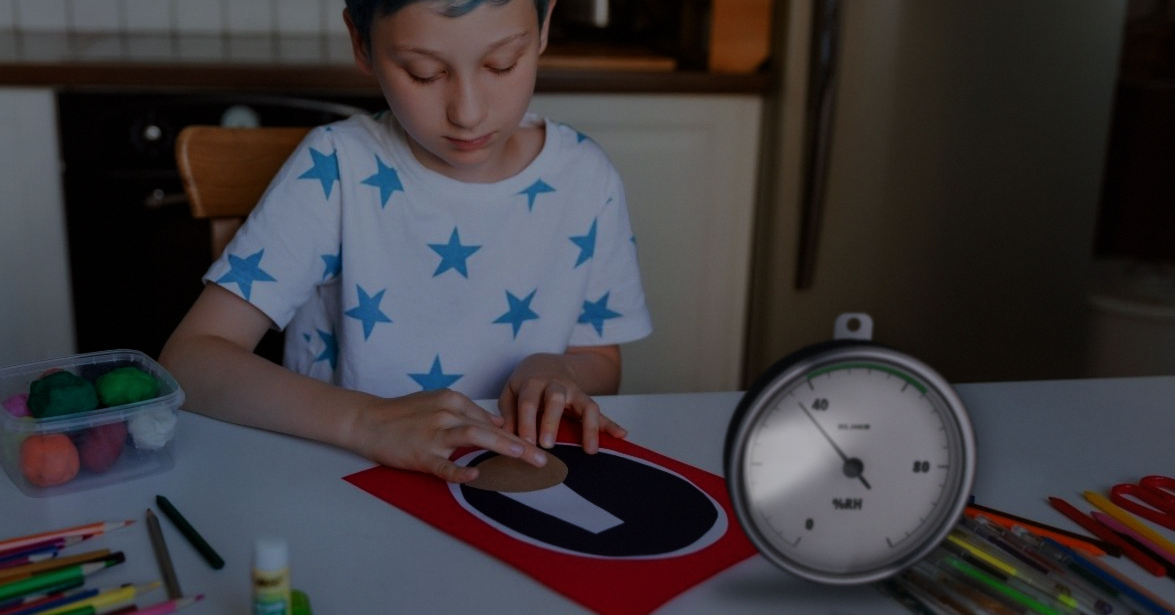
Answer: 36 %
